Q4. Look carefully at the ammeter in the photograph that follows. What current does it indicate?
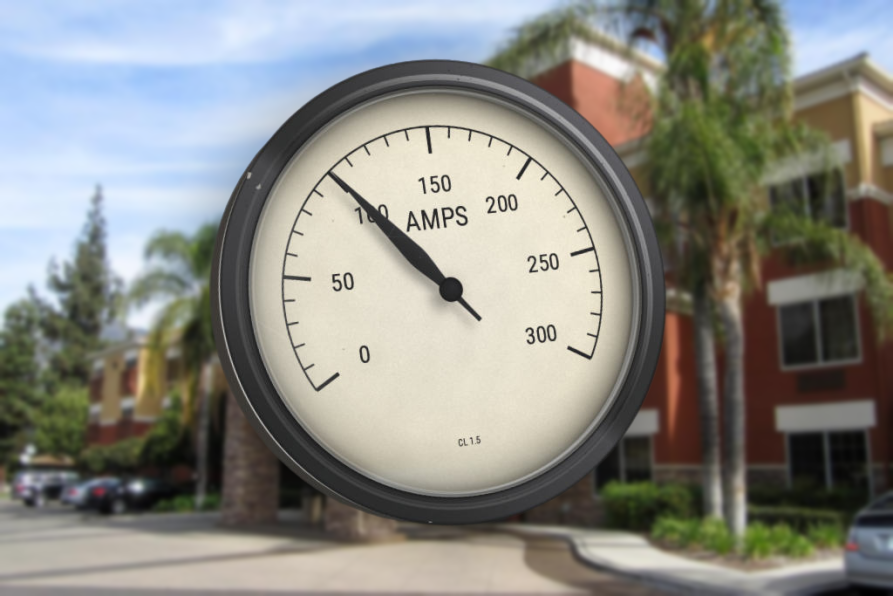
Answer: 100 A
